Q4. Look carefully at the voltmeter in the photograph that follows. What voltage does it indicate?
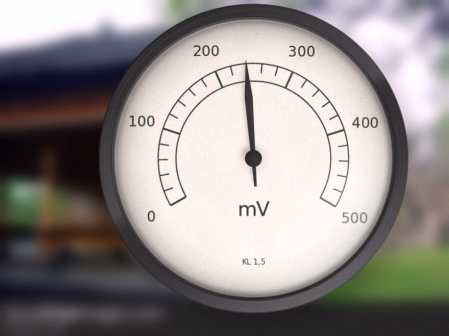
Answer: 240 mV
